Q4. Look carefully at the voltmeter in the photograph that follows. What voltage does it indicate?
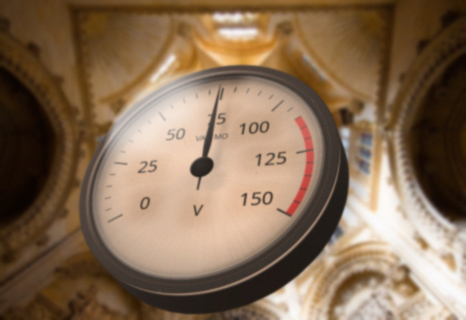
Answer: 75 V
